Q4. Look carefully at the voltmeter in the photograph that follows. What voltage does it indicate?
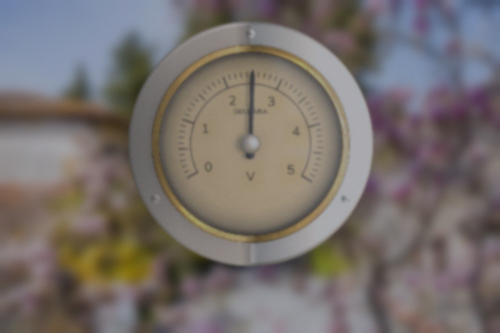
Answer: 2.5 V
